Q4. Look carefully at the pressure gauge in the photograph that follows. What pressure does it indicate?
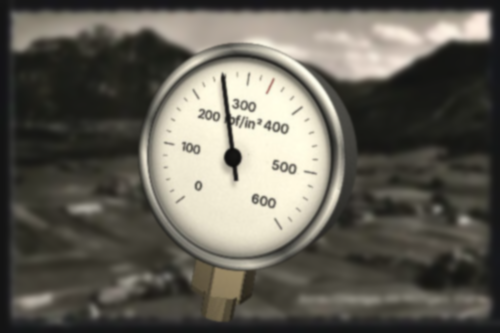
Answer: 260 psi
